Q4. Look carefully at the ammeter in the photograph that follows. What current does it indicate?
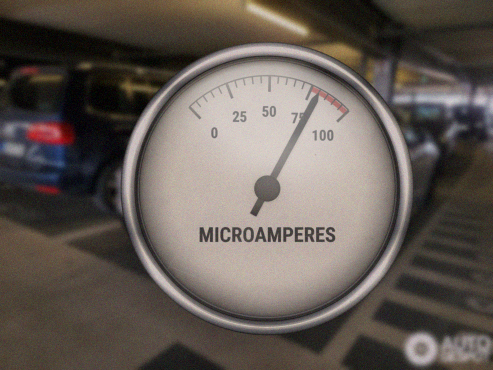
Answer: 80 µA
